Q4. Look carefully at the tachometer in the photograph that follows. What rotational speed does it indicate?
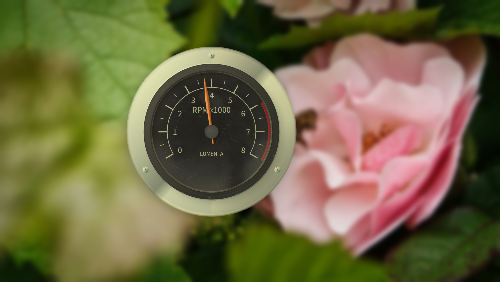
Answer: 3750 rpm
